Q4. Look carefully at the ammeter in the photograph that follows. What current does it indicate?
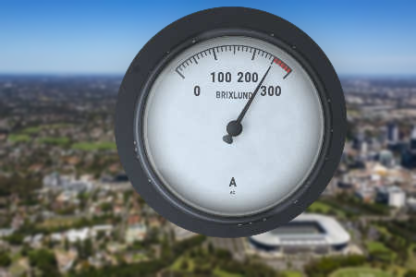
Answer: 250 A
